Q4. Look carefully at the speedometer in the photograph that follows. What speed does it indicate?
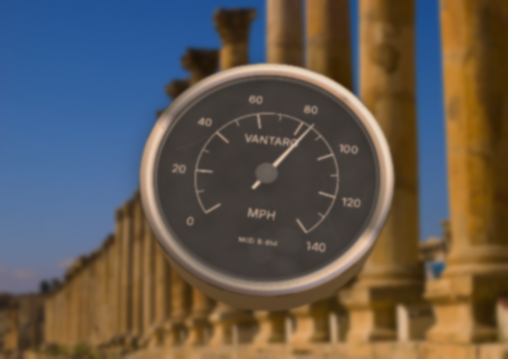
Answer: 85 mph
